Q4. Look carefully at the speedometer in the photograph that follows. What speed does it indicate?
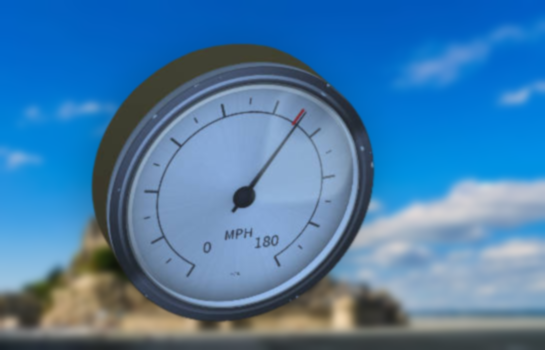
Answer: 110 mph
